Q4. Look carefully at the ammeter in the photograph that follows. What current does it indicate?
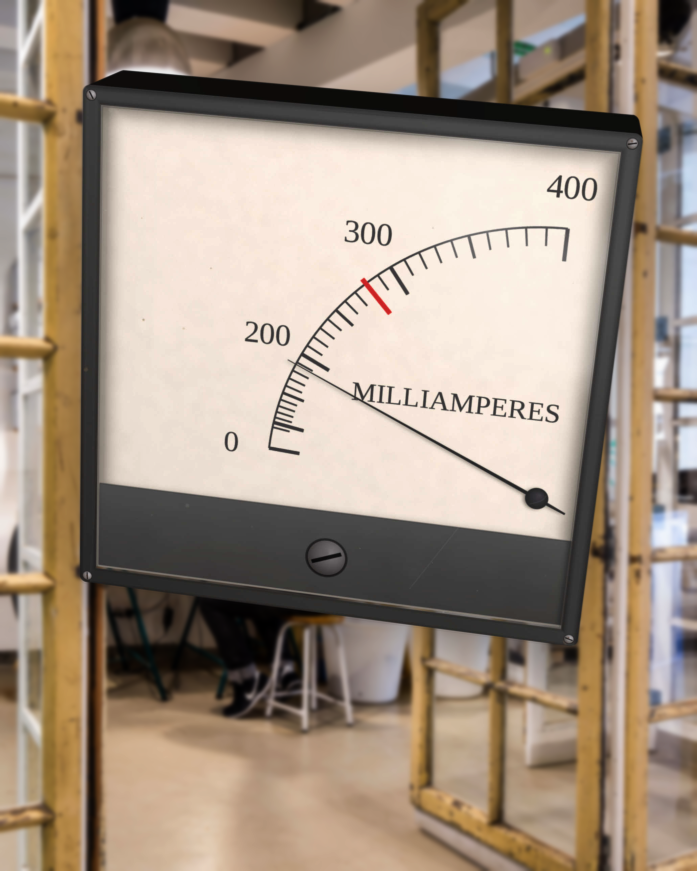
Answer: 190 mA
